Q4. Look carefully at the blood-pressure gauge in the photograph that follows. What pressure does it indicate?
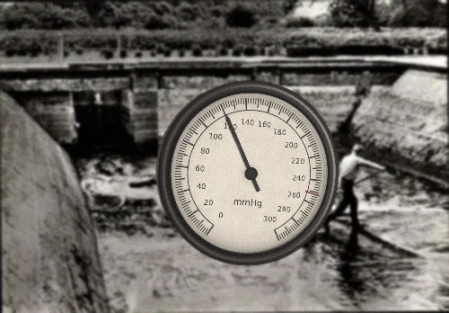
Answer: 120 mmHg
